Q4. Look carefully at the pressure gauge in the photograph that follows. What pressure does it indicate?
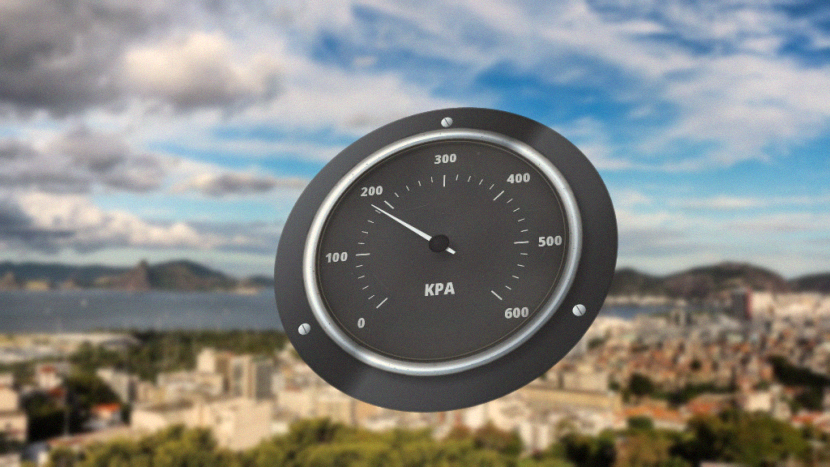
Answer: 180 kPa
